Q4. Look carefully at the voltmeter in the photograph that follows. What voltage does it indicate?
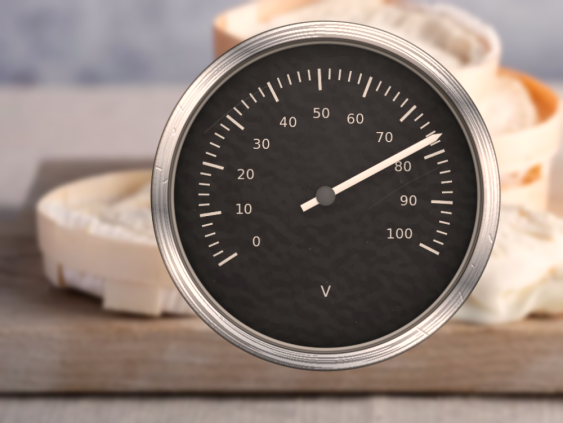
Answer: 77 V
